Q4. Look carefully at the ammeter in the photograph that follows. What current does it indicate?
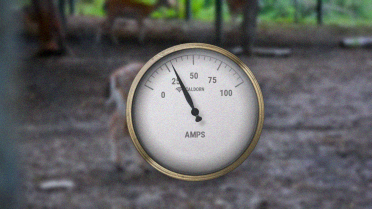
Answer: 30 A
